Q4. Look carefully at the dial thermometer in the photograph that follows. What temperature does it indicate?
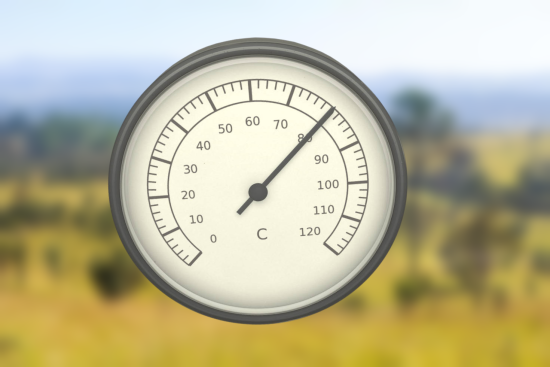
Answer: 80 °C
